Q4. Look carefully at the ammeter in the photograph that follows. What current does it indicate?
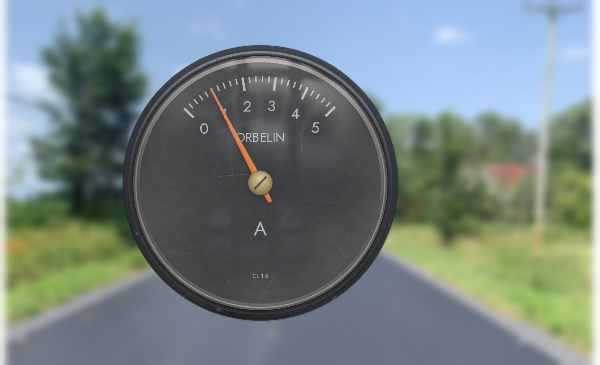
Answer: 1 A
